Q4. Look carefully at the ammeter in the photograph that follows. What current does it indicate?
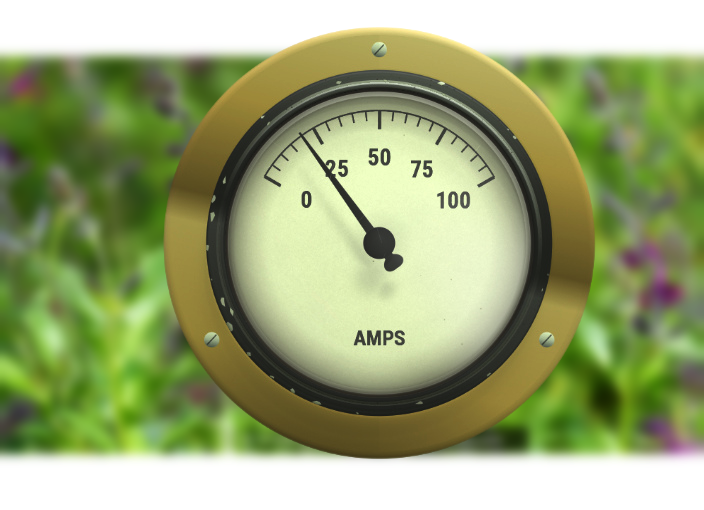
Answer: 20 A
